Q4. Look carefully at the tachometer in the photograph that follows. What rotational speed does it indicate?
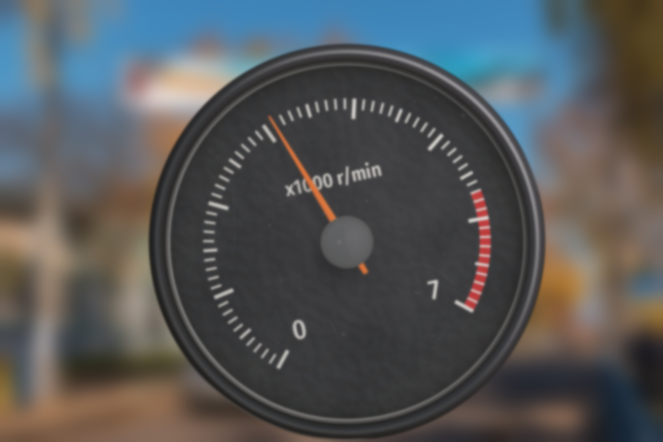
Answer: 3100 rpm
